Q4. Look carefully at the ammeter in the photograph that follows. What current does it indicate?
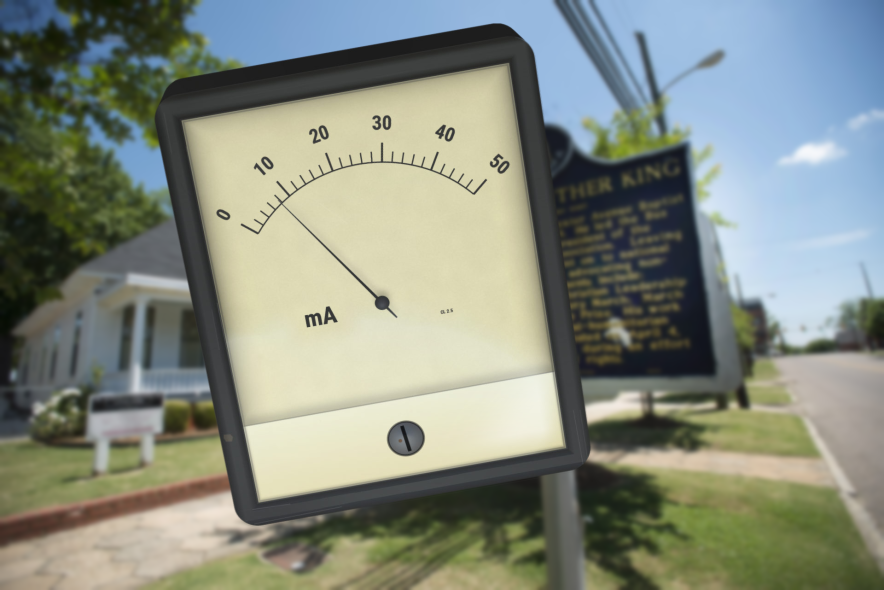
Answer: 8 mA
